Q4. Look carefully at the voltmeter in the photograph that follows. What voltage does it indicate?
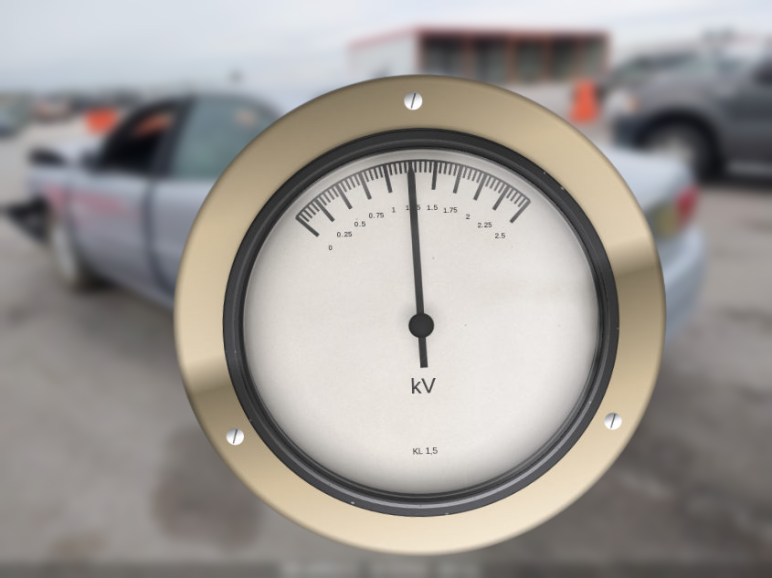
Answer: 1.25 kV
